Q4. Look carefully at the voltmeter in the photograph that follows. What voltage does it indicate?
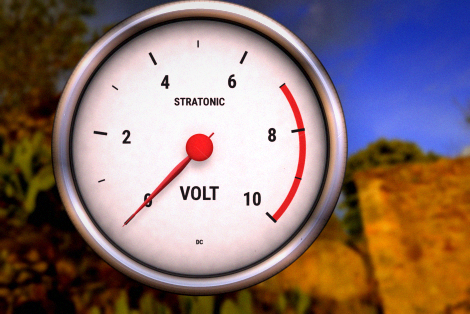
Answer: 0 V
